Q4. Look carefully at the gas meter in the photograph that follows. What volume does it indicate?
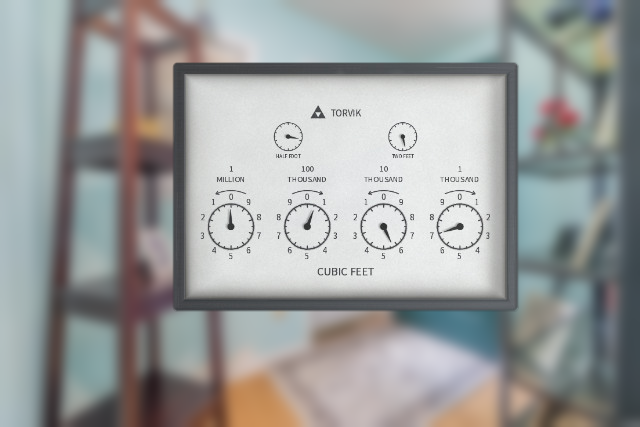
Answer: 5700 ft³
